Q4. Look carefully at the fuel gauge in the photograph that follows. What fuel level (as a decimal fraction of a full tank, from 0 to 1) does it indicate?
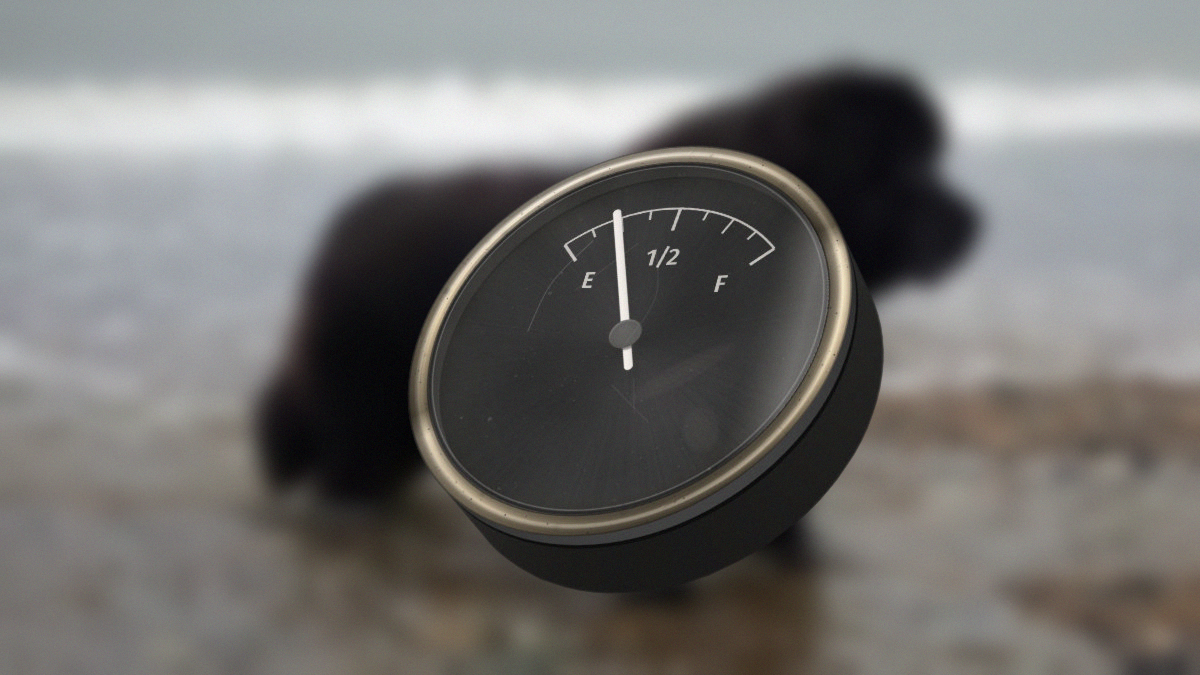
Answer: 0.25
